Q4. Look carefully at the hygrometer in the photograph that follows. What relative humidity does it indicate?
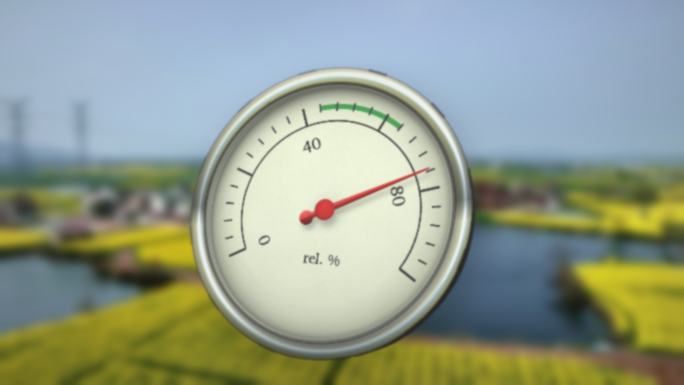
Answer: 76 %
